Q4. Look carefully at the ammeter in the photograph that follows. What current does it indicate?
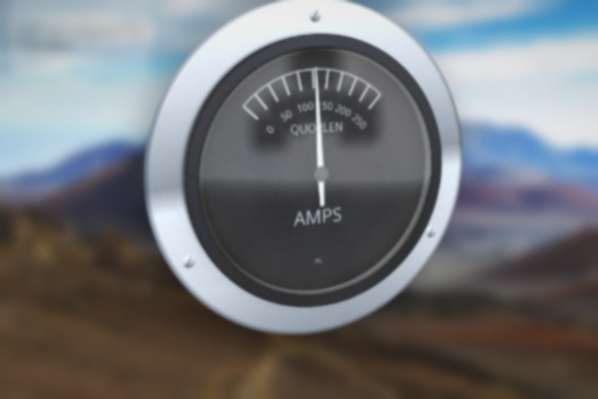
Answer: 125 A
